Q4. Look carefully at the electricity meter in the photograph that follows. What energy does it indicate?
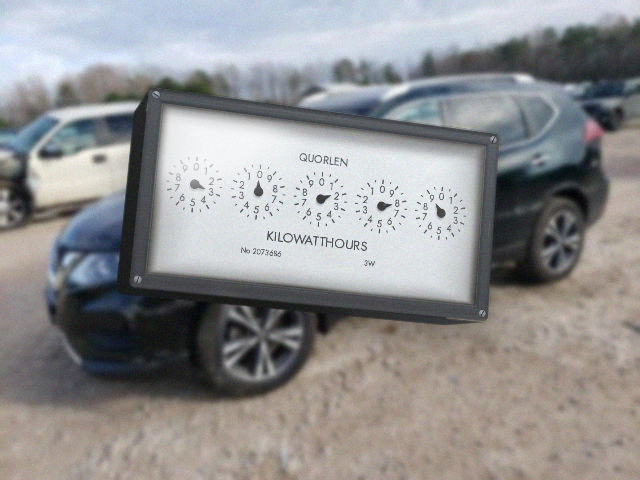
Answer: 30179 kWh
